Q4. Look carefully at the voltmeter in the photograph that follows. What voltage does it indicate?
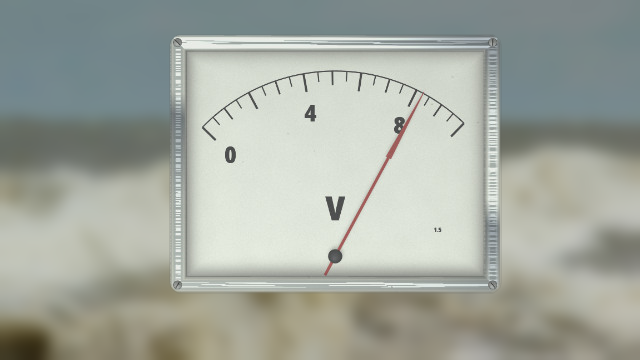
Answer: 8.25 V
